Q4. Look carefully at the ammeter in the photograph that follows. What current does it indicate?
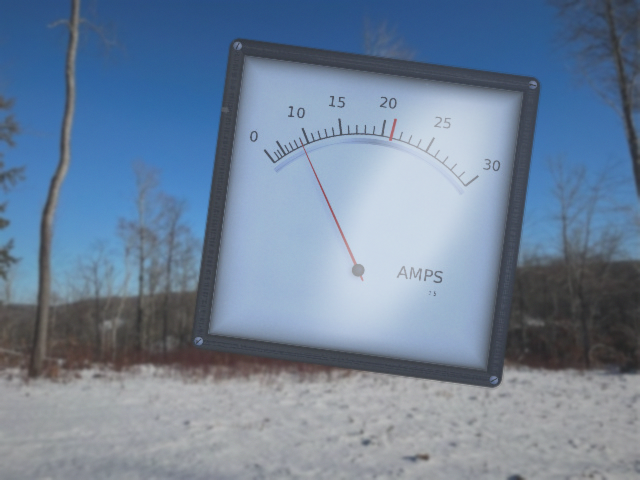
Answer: 9 A
